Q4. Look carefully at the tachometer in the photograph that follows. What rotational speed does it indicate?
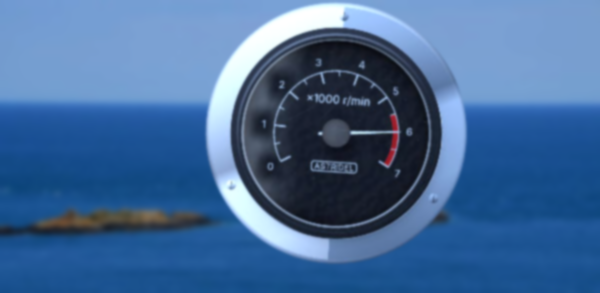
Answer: 6000 rpm
